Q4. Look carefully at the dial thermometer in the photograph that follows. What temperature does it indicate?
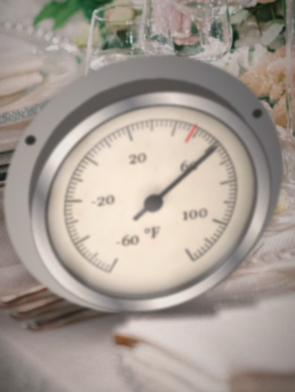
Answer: 60 °F
